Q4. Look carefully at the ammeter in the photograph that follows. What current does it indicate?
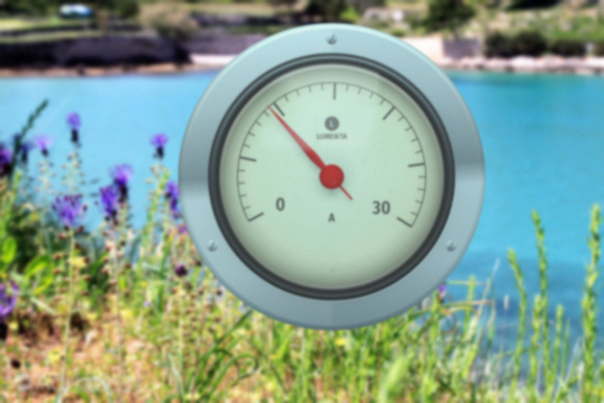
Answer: 9.5 A
